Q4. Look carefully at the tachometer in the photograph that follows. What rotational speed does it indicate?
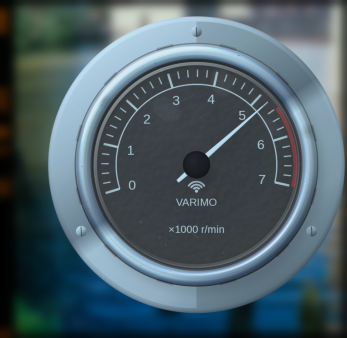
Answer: 5200 rpm
